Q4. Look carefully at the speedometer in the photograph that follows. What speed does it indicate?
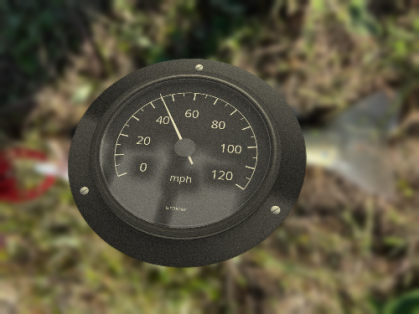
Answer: 45 mph
